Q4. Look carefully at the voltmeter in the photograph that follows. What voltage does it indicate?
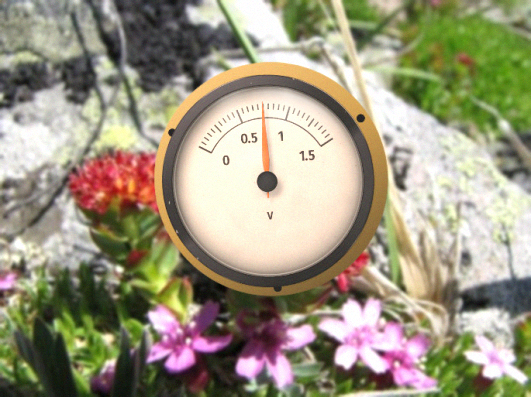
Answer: 0.75 V
